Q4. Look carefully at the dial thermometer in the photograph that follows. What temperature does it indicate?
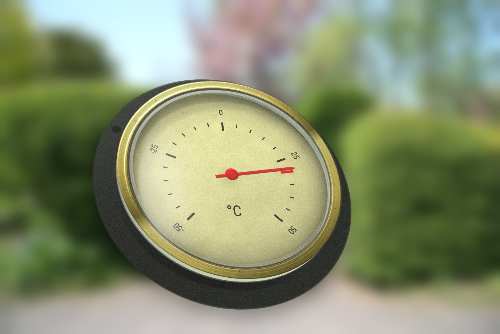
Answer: 30 °C
